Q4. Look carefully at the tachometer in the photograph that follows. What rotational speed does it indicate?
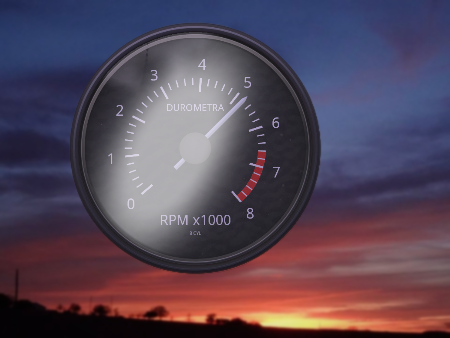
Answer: 5200 rpm
